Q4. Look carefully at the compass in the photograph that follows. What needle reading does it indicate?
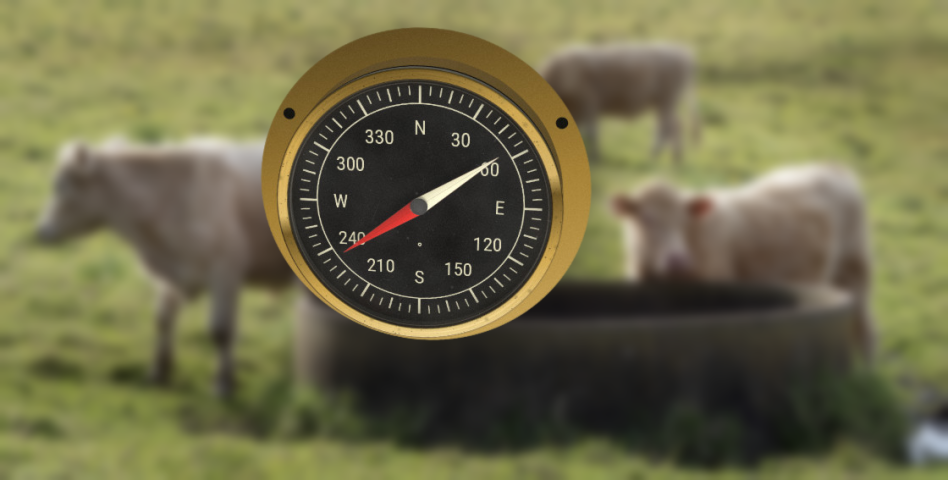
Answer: 235 °
